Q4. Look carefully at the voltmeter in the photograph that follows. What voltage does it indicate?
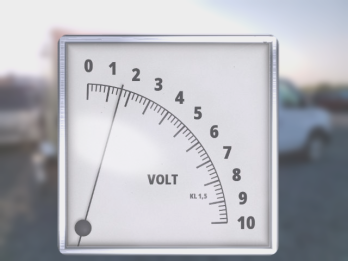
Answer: 1.6 V
